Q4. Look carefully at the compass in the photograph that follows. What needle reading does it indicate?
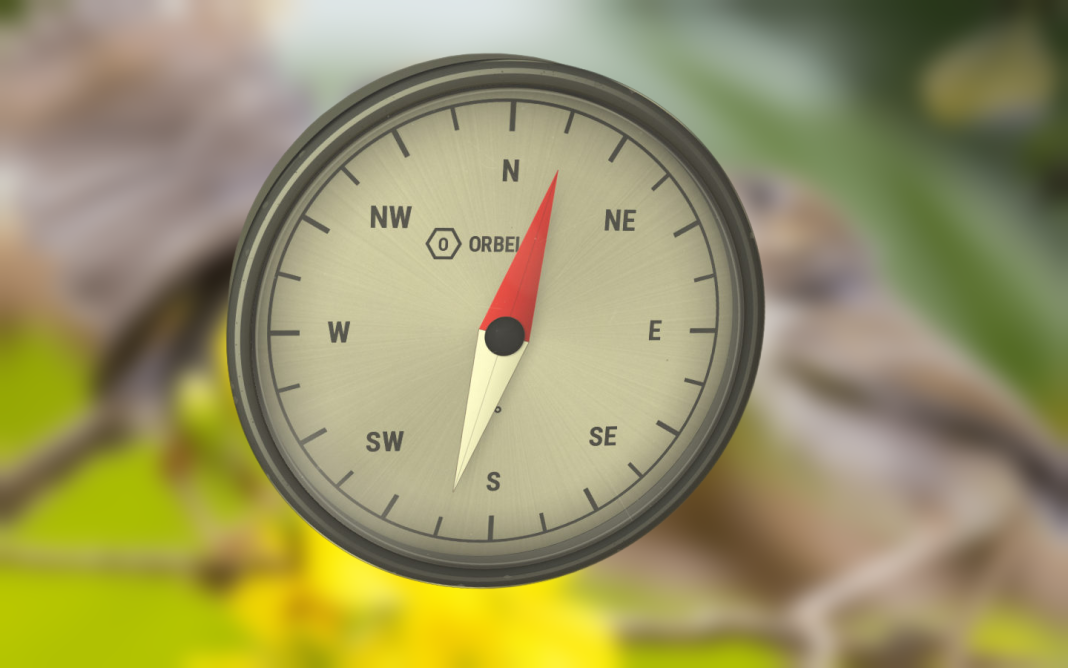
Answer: 15 °
